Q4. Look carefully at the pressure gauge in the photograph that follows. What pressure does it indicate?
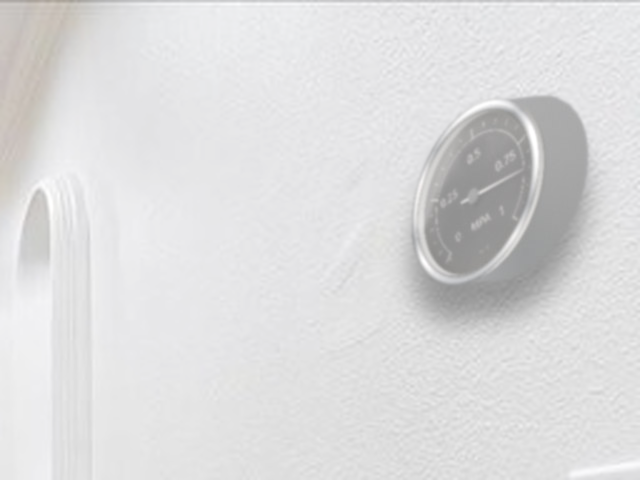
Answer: 0.85 MPa
